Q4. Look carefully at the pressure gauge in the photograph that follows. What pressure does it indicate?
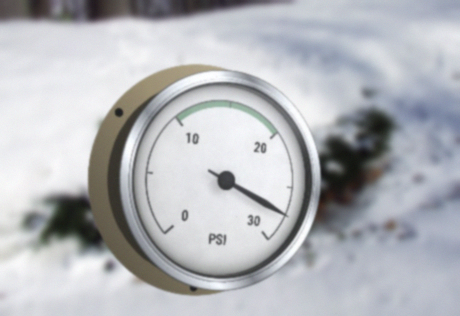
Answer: 27.5 psi
